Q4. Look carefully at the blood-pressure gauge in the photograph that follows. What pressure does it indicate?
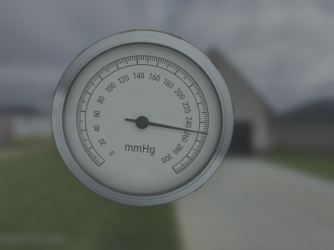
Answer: 250 mmHg
